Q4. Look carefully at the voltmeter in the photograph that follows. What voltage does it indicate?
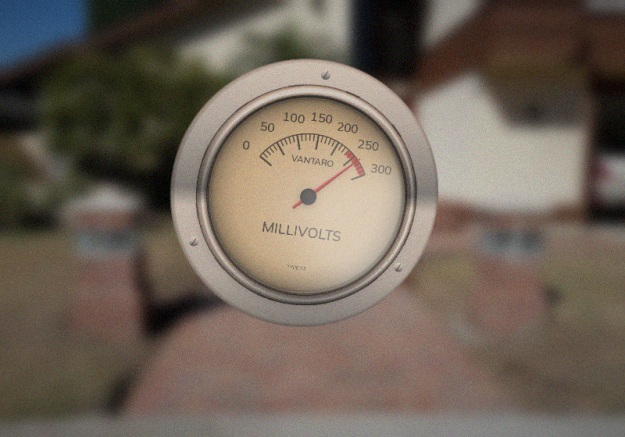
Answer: 260 mV
